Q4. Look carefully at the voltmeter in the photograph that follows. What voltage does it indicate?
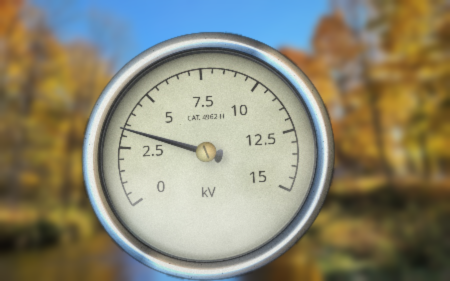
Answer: 3.25 kV
